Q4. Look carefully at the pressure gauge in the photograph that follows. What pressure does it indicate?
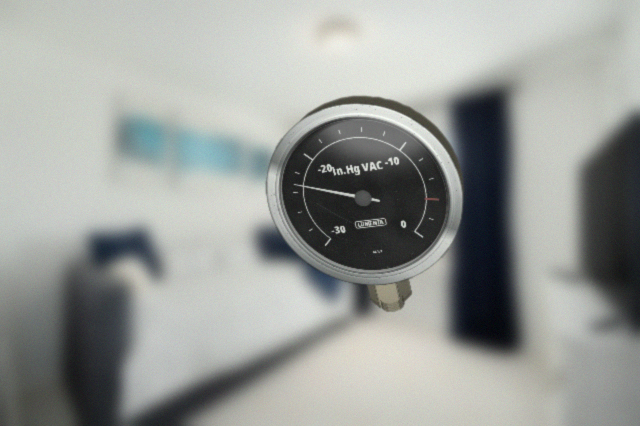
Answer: -23 inHg
